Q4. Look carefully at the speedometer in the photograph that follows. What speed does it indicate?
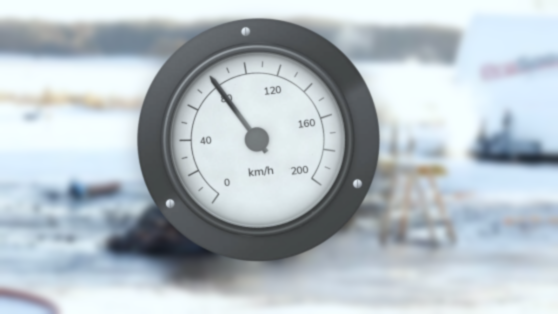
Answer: 80 km/h
